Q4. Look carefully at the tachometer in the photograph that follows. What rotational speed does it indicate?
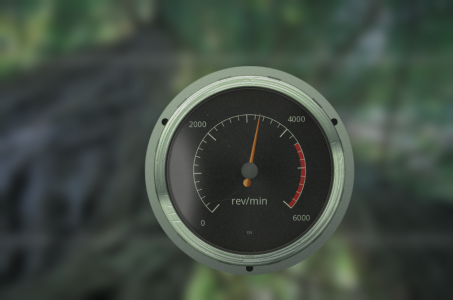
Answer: 3300 rpm
